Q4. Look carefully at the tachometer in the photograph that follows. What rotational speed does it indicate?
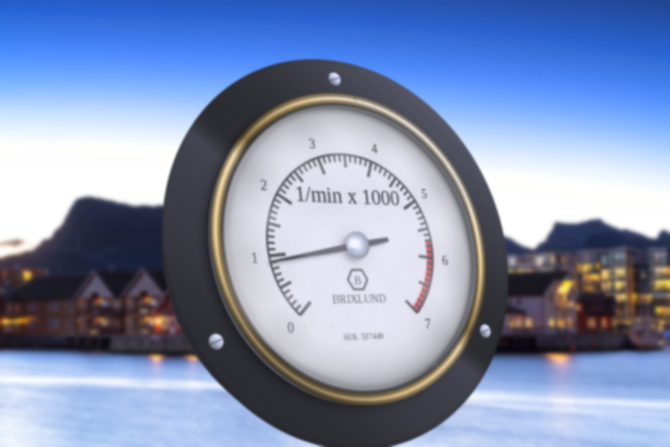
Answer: 900 rpm
